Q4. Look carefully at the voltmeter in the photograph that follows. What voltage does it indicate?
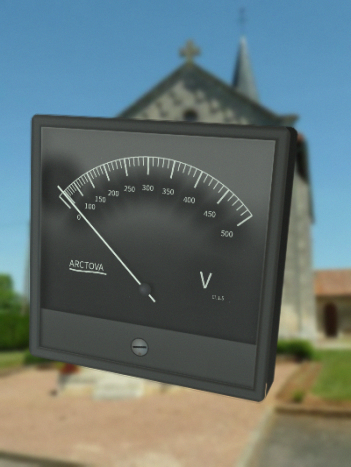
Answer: 50 V
